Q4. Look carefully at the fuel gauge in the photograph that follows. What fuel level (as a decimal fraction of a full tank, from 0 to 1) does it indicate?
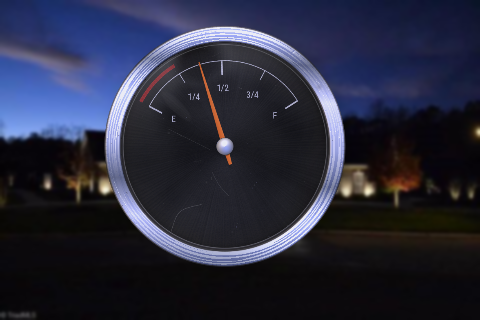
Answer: 0.375
